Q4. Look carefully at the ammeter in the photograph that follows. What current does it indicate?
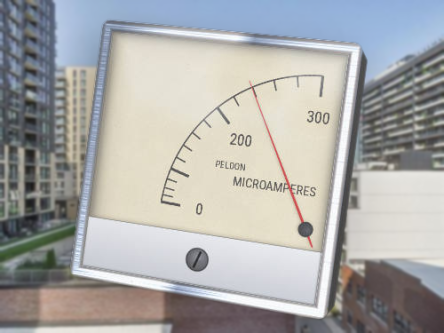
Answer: 240 µA
